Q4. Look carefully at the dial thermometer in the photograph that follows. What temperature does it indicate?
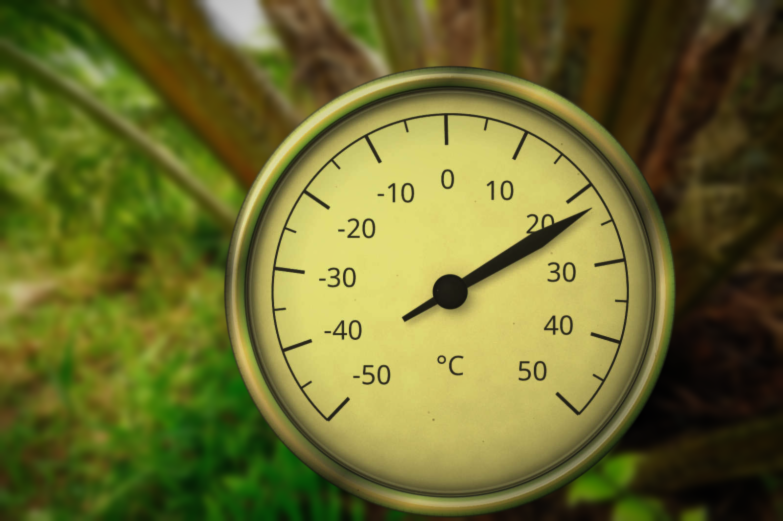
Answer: 22.5 °C
